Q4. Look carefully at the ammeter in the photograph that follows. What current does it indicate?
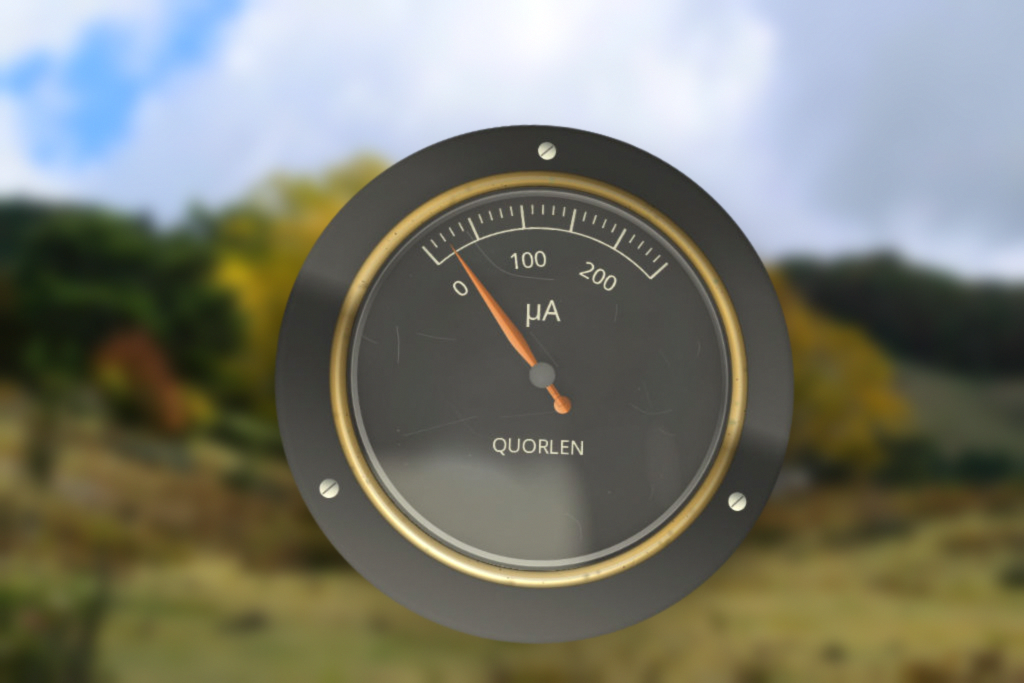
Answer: 20 µA
